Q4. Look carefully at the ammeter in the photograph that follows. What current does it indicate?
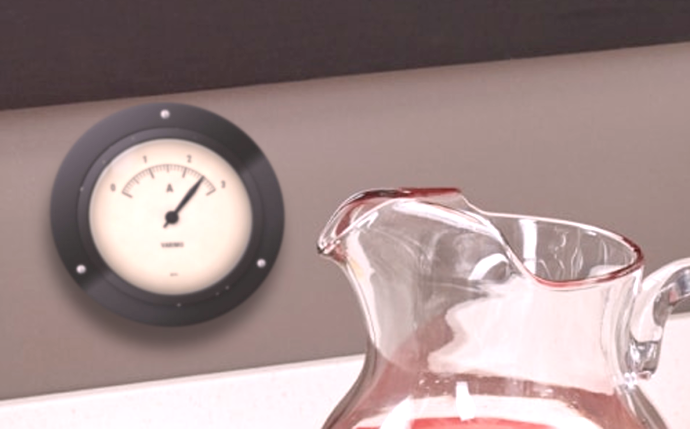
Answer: 2.5 A
